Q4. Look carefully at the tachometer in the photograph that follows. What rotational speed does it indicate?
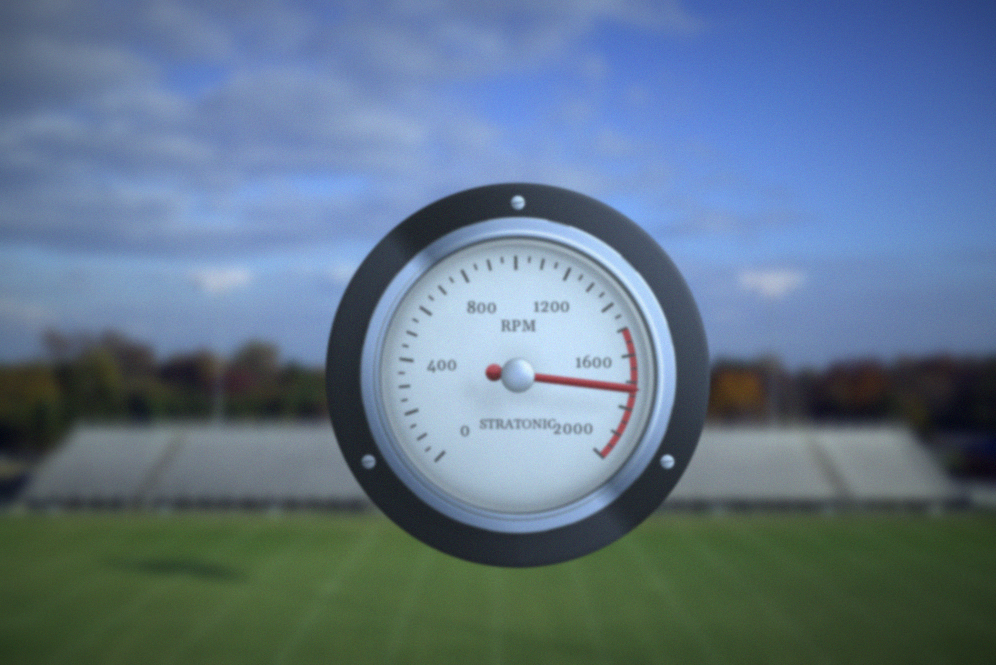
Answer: 1725 rpm
